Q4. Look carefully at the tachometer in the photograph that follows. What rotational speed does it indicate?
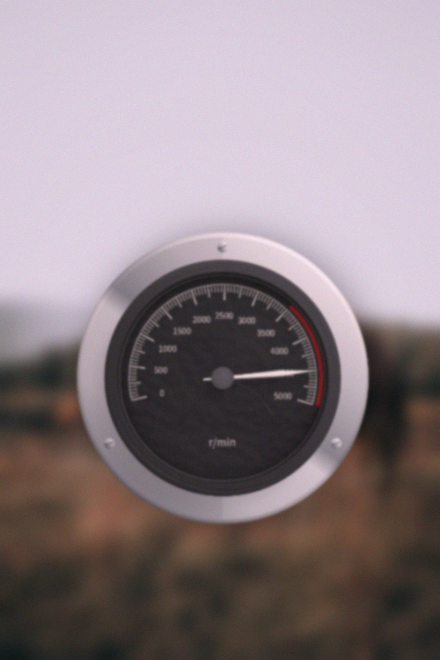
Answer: 4500 rpm
